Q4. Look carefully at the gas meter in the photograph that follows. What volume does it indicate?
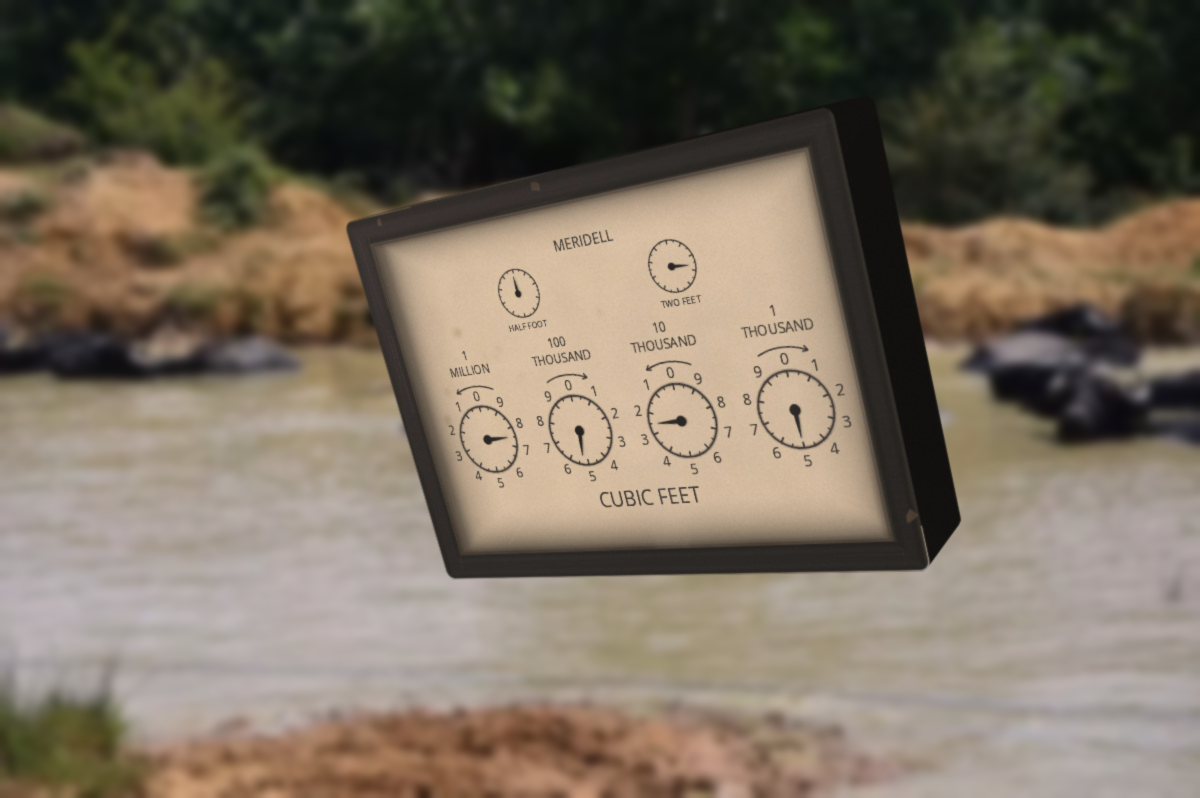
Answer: 752500 ft³
